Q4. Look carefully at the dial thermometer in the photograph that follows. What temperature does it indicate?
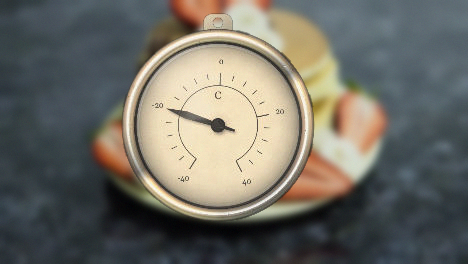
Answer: -20 °C
